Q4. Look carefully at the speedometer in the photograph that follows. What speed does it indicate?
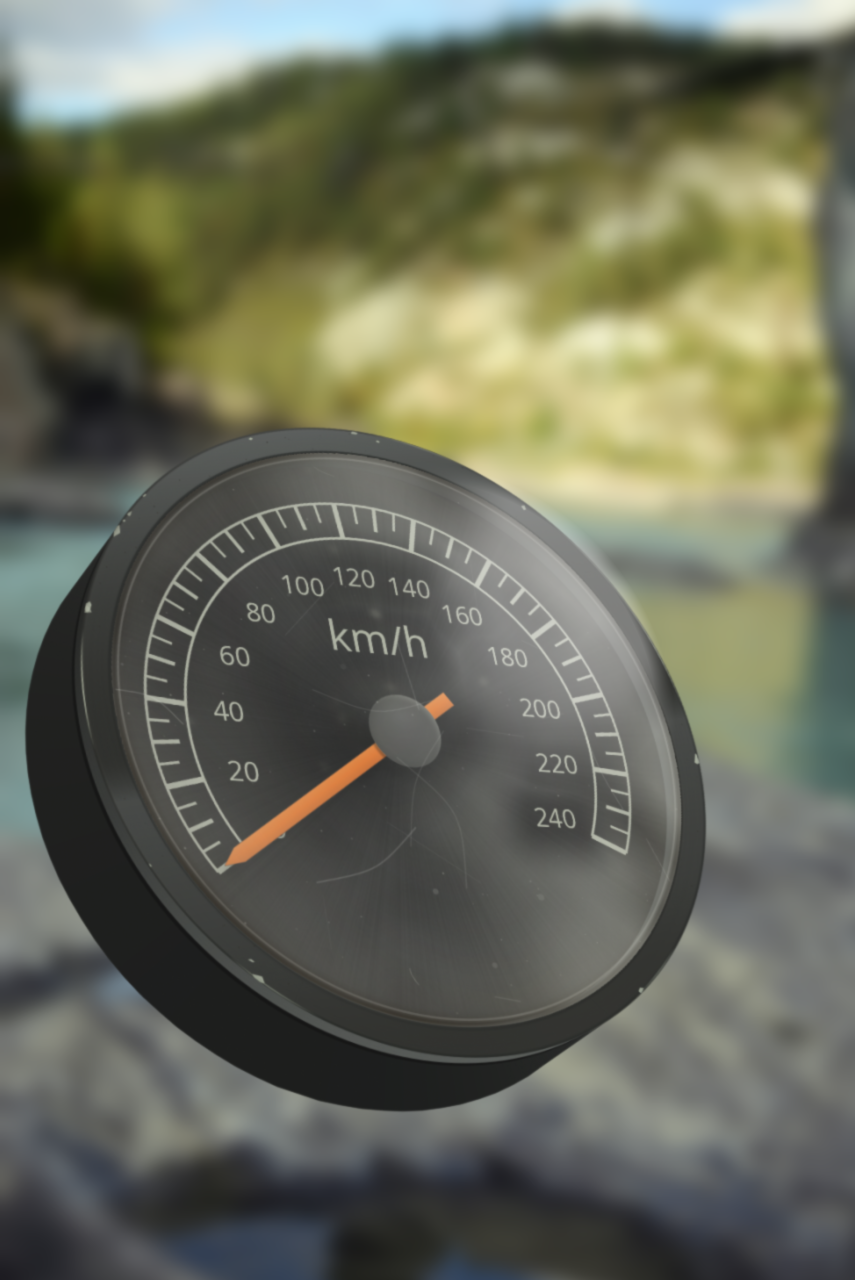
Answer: 0 km/h
